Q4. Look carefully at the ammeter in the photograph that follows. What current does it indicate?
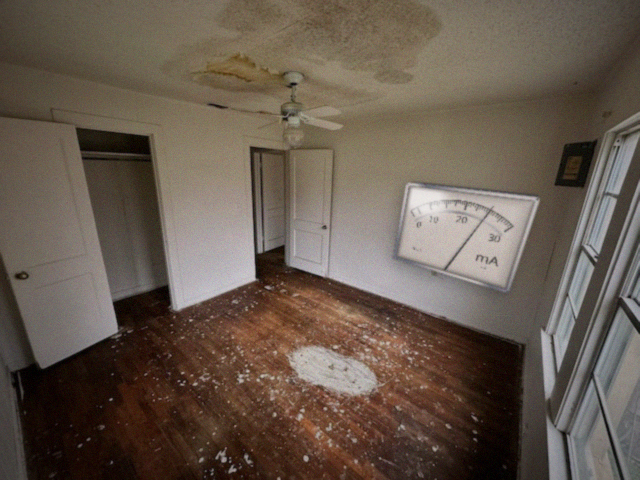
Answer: 25 mA
